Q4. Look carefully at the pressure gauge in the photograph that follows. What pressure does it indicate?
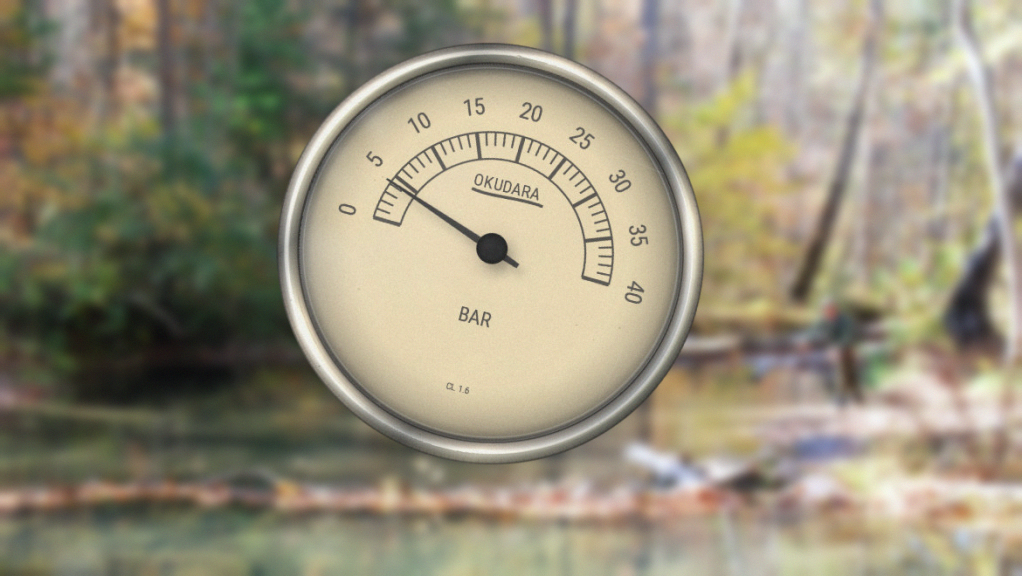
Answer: 4 bar
